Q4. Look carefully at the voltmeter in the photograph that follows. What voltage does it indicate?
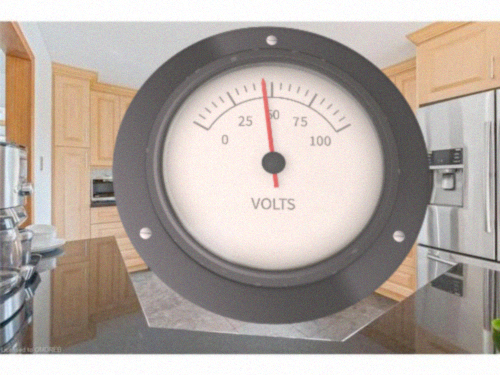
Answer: 45 V
